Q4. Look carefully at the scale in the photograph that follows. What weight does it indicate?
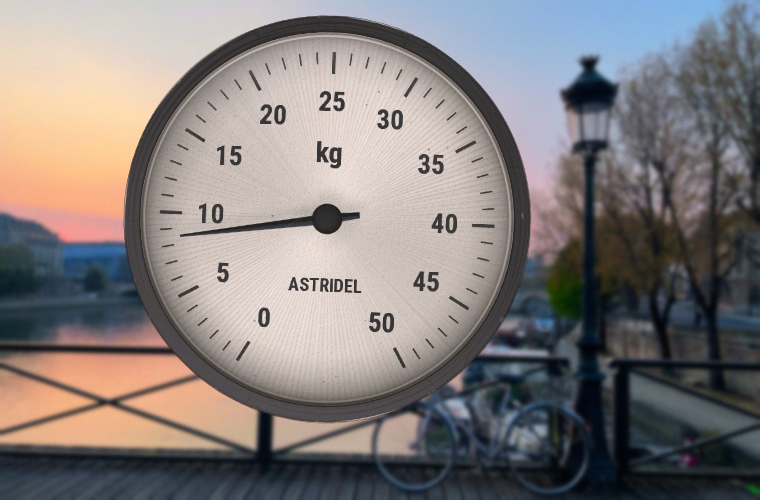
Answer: 8.5 kg
